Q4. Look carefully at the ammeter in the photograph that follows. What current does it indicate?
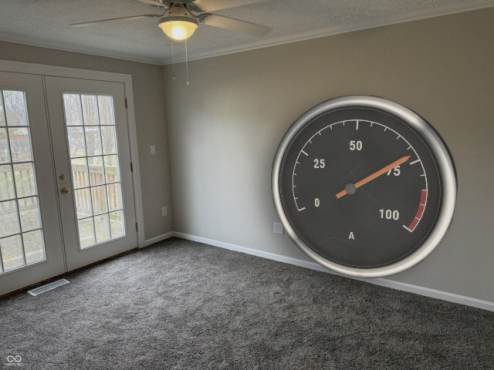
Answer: 72.5 A
